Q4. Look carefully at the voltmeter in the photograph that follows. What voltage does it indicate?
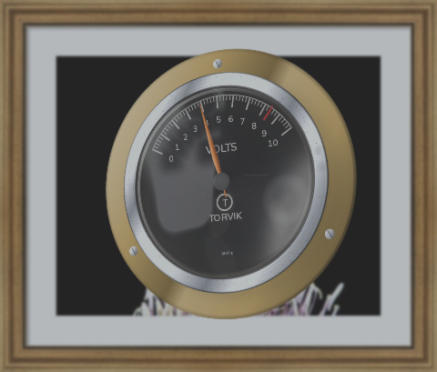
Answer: 4 V
